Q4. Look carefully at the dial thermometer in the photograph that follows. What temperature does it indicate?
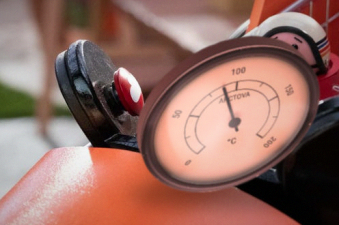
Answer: 87.5 °C
